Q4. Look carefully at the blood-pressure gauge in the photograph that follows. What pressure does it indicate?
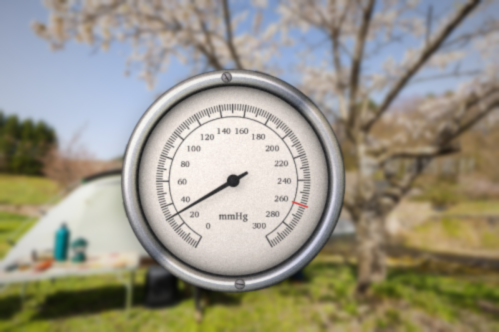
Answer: 30 mmHg
